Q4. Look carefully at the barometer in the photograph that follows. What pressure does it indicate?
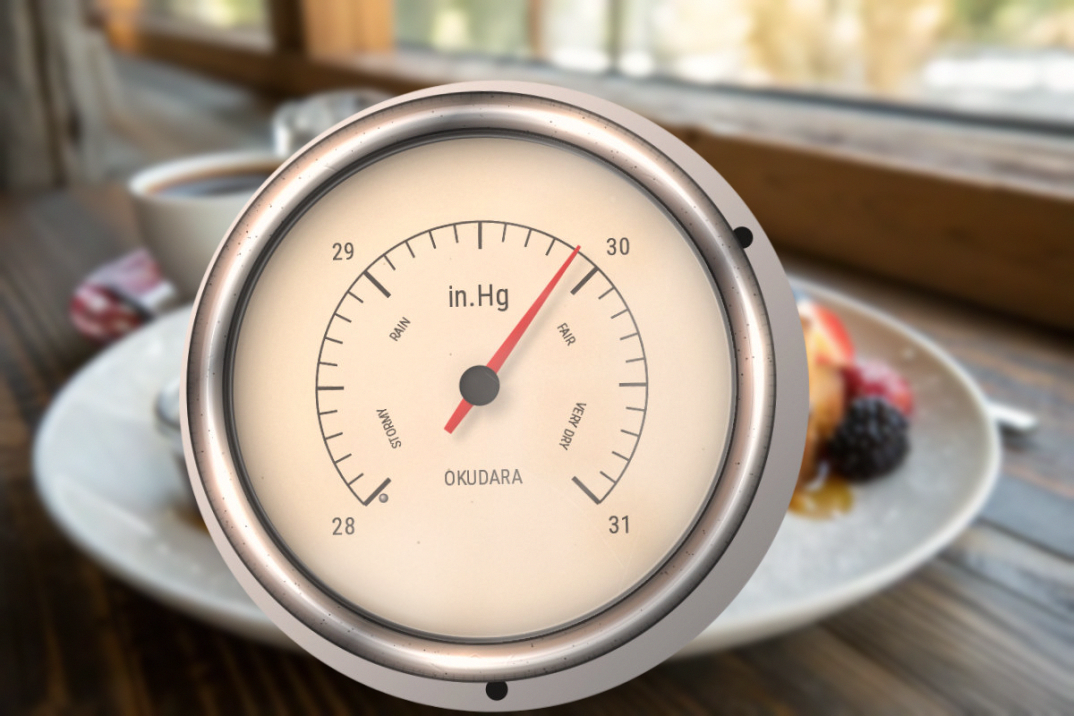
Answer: 29.9 inHg
